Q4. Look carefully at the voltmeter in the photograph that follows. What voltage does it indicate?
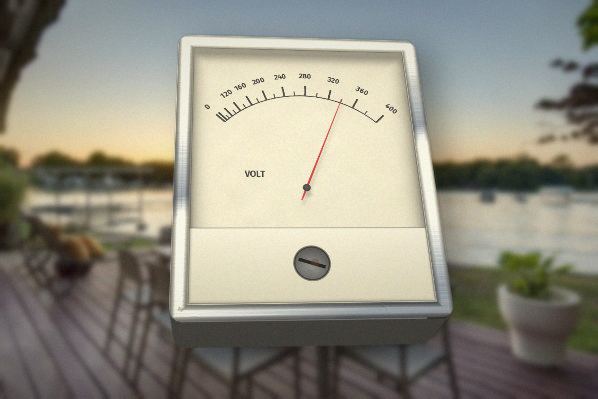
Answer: 340 V
